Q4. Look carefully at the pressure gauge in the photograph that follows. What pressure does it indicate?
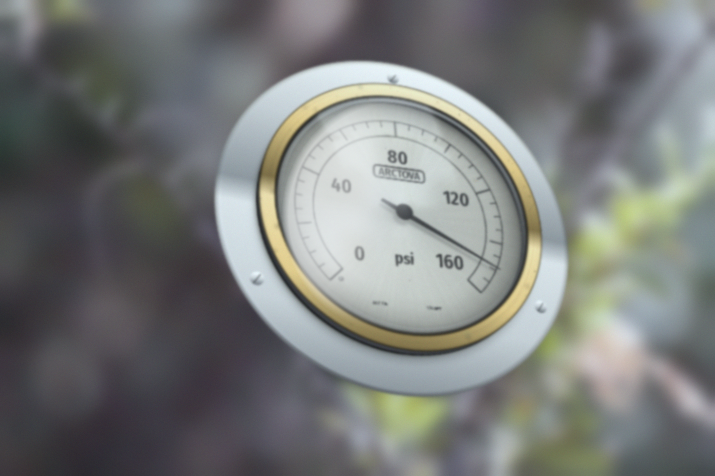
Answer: 150 psi
